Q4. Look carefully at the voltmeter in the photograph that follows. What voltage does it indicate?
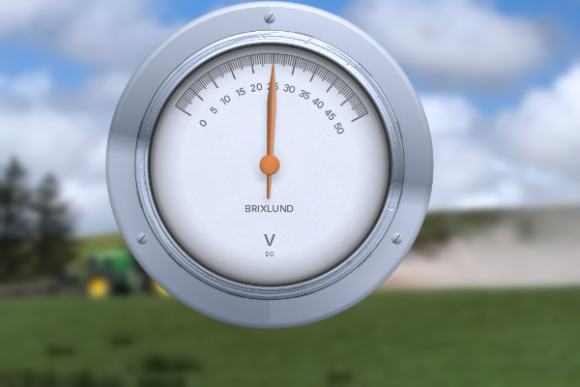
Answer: 25 V
